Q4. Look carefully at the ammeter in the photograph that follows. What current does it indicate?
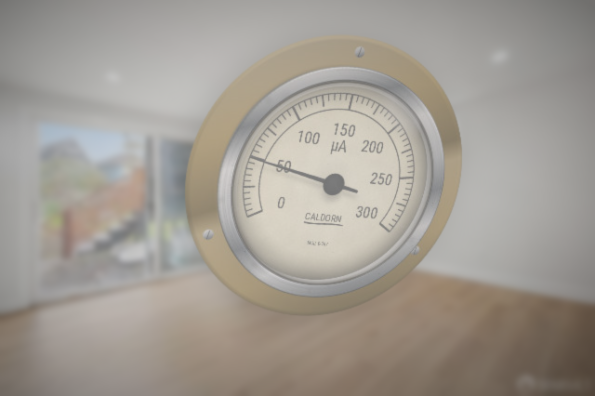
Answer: 50 µA
